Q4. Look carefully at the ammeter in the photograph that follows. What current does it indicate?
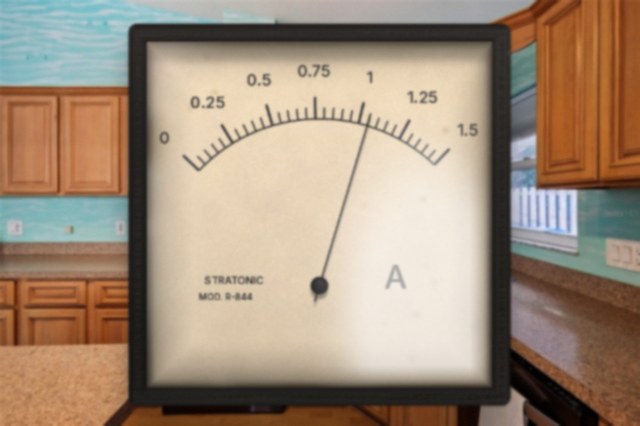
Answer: 1.05 A
